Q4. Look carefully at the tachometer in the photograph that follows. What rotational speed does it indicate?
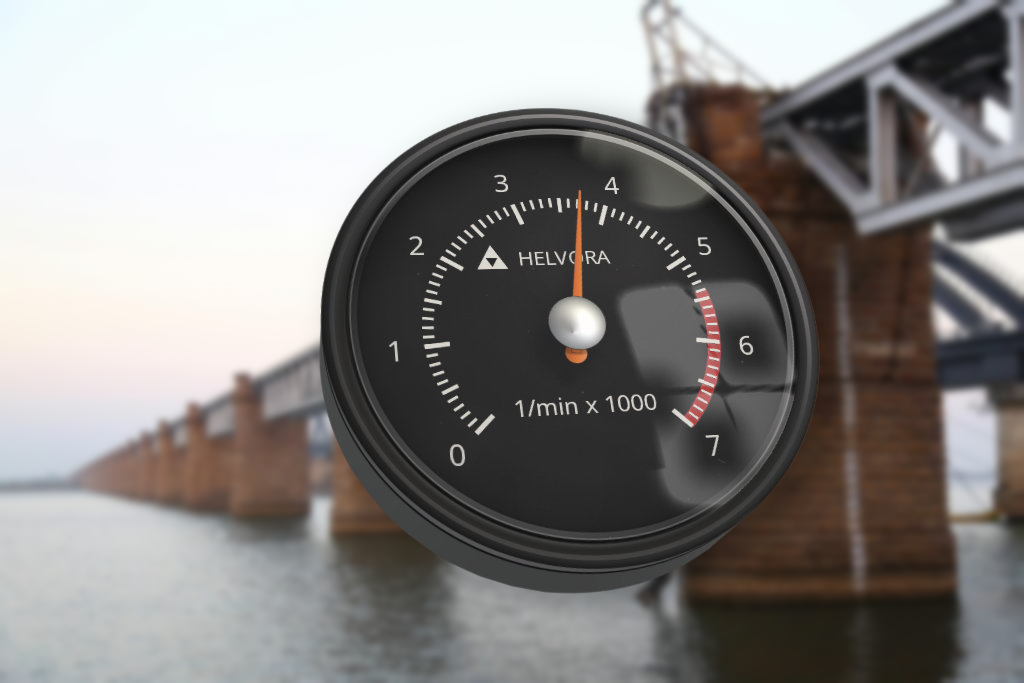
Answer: 3700 rpm
